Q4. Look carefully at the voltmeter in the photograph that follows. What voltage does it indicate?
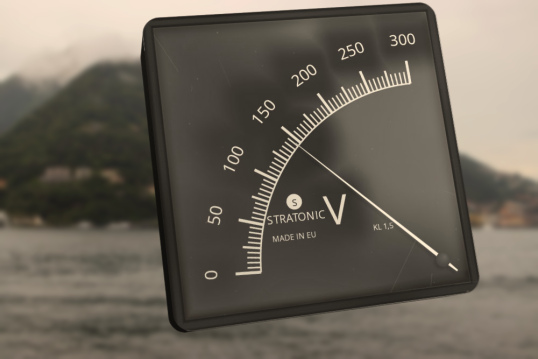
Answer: 145 V
